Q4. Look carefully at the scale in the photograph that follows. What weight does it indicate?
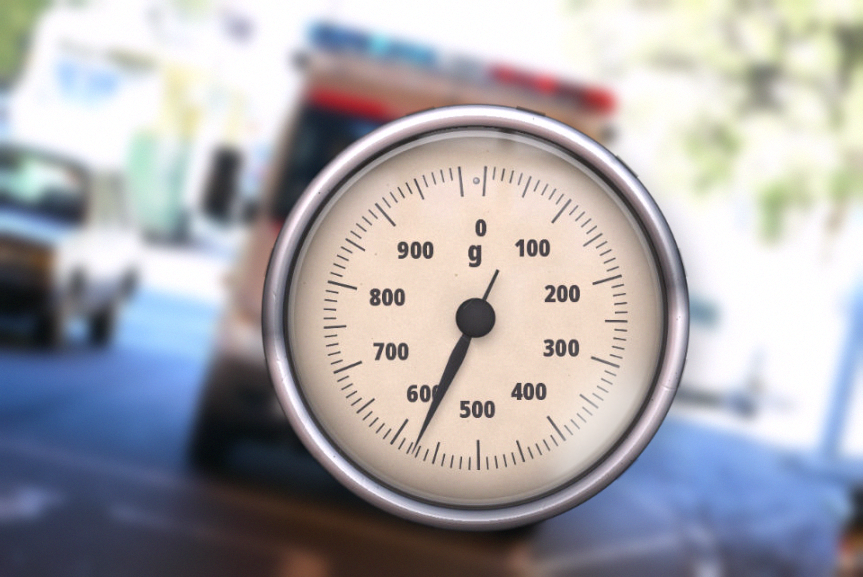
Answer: 575 g
